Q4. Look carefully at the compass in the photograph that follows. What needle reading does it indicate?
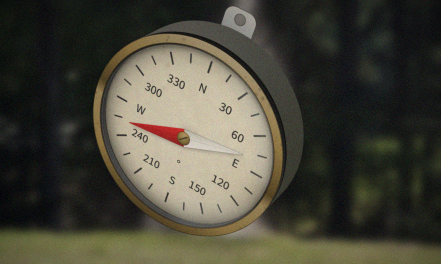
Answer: 255 °
